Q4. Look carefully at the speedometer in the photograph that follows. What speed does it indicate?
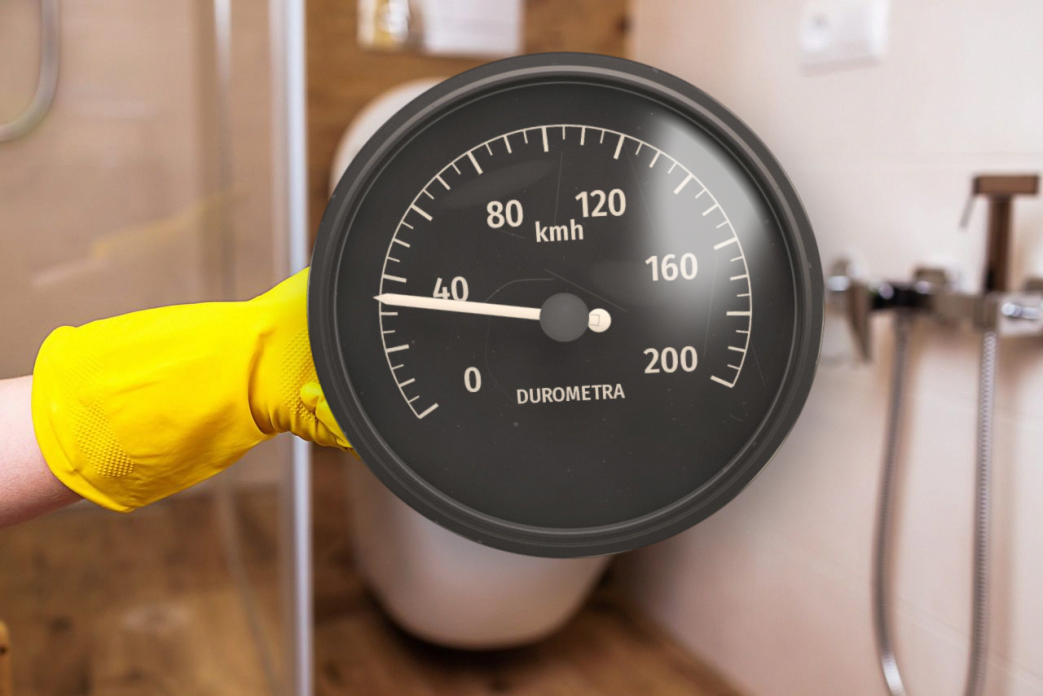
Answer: 35 km/h
